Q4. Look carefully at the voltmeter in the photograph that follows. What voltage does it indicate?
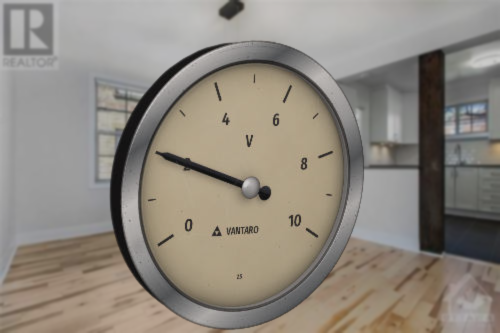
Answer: 2 V
